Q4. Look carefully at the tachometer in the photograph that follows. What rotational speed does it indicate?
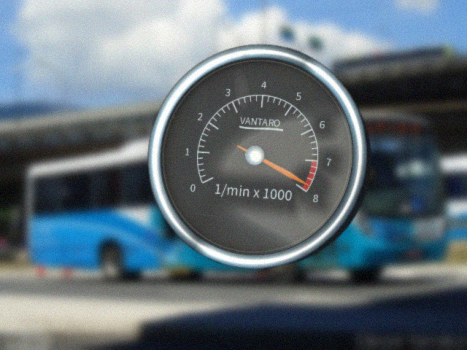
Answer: 7800 rpm
